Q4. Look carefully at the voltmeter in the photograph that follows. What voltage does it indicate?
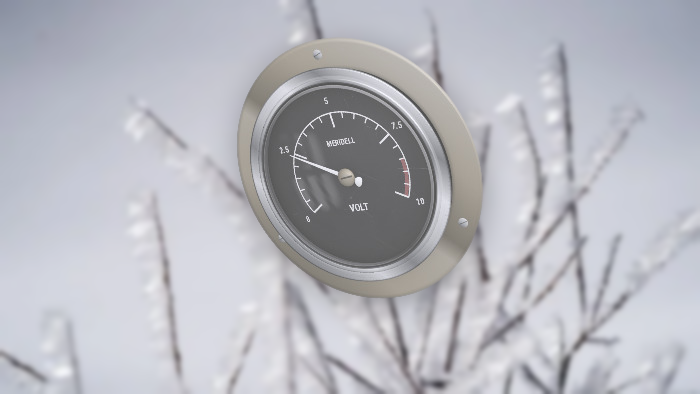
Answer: 2.5 V
